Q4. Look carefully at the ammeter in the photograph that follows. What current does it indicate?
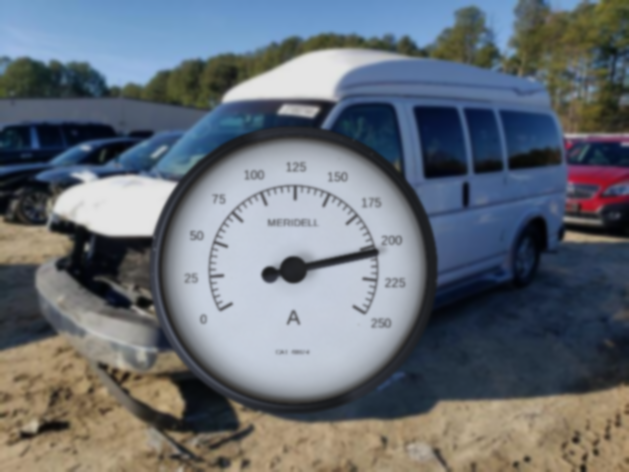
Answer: 205 A
